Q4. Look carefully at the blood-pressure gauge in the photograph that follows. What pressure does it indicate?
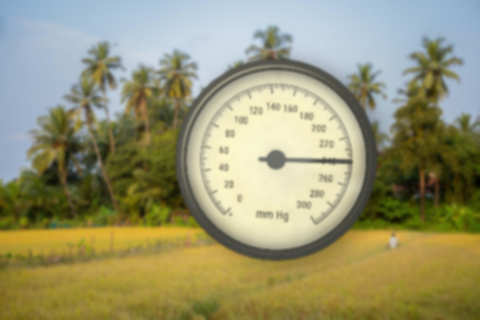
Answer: 240 mmHg
